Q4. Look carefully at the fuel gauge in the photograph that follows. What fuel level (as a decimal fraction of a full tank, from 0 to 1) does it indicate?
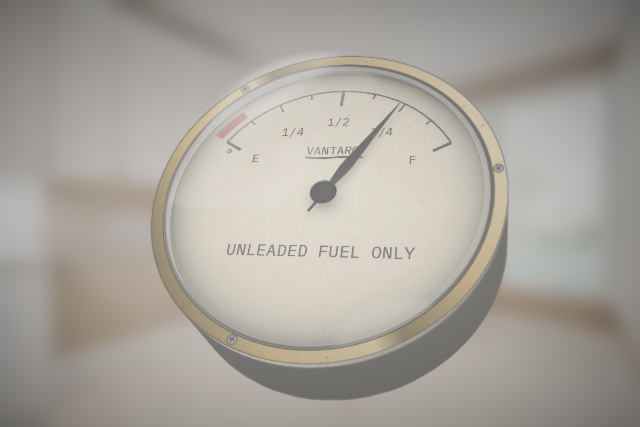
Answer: 0.75
